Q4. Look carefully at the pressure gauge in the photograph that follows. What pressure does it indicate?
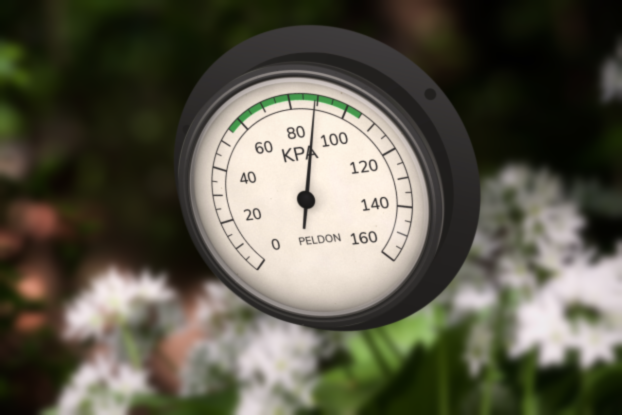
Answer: 90 kPa
